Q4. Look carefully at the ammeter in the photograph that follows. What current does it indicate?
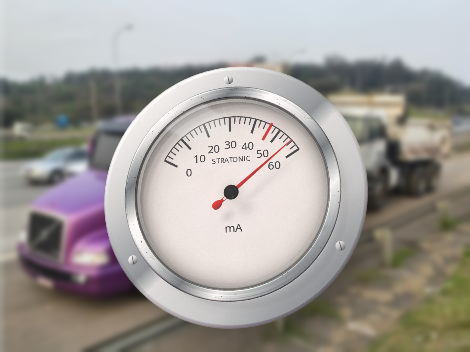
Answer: 56 mA
